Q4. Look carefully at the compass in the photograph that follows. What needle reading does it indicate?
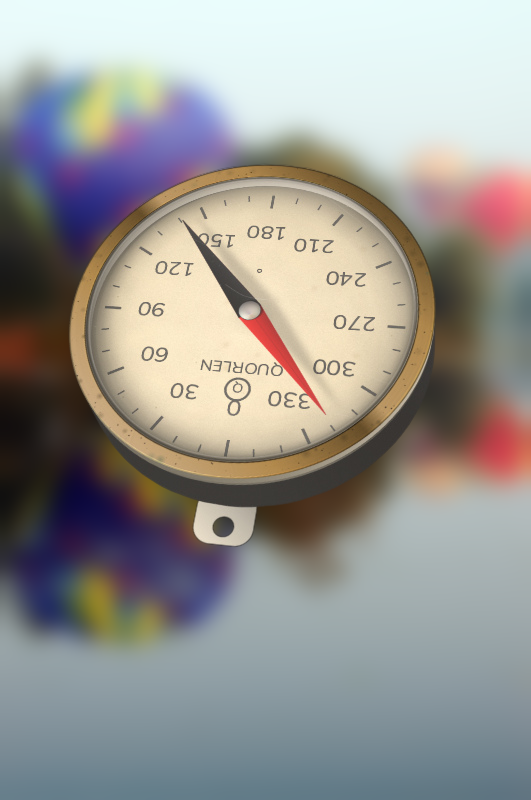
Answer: 320 °
